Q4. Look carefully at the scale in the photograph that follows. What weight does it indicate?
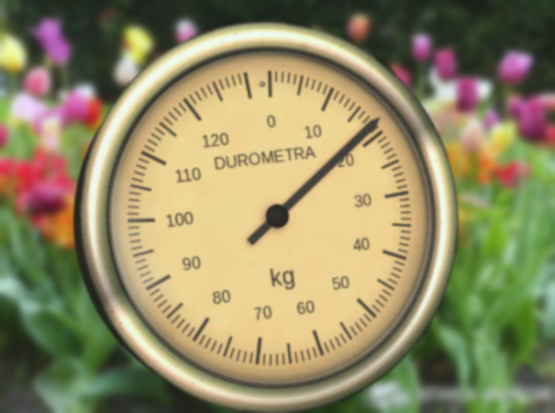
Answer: 18 kg
